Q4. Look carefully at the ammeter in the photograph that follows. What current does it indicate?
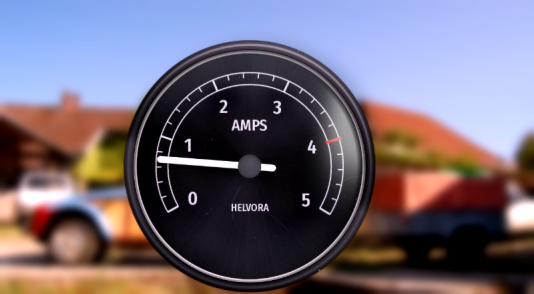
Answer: 0.7 A
